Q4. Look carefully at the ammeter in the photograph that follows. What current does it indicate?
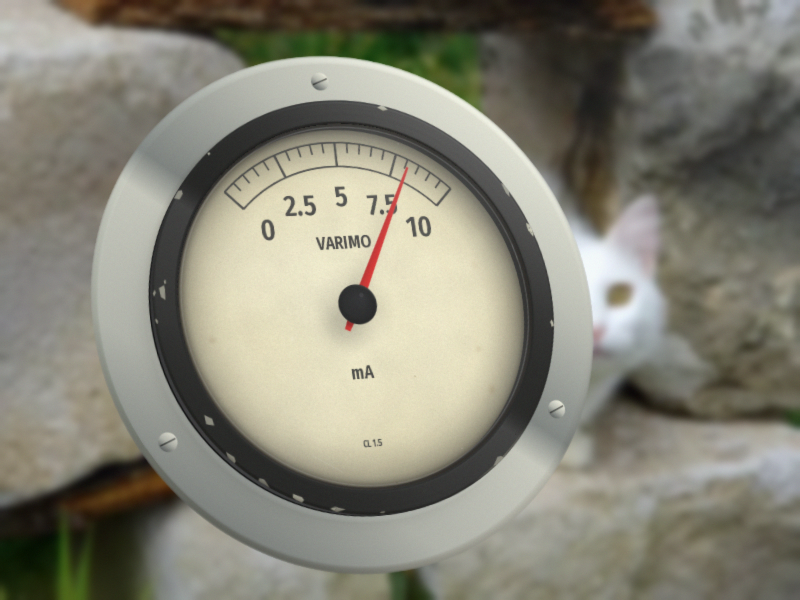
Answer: 8 mA
